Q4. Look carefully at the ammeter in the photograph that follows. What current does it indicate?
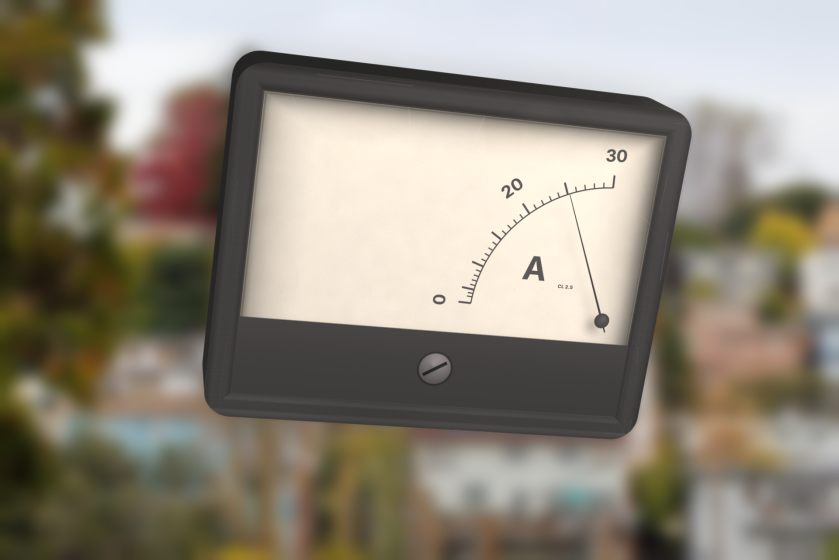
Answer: 25 A
